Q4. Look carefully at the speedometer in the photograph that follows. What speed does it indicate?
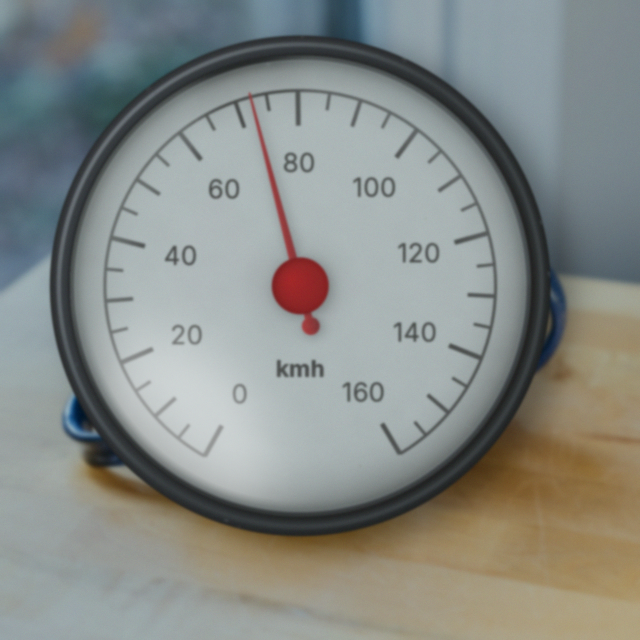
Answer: 72.5 km/h
